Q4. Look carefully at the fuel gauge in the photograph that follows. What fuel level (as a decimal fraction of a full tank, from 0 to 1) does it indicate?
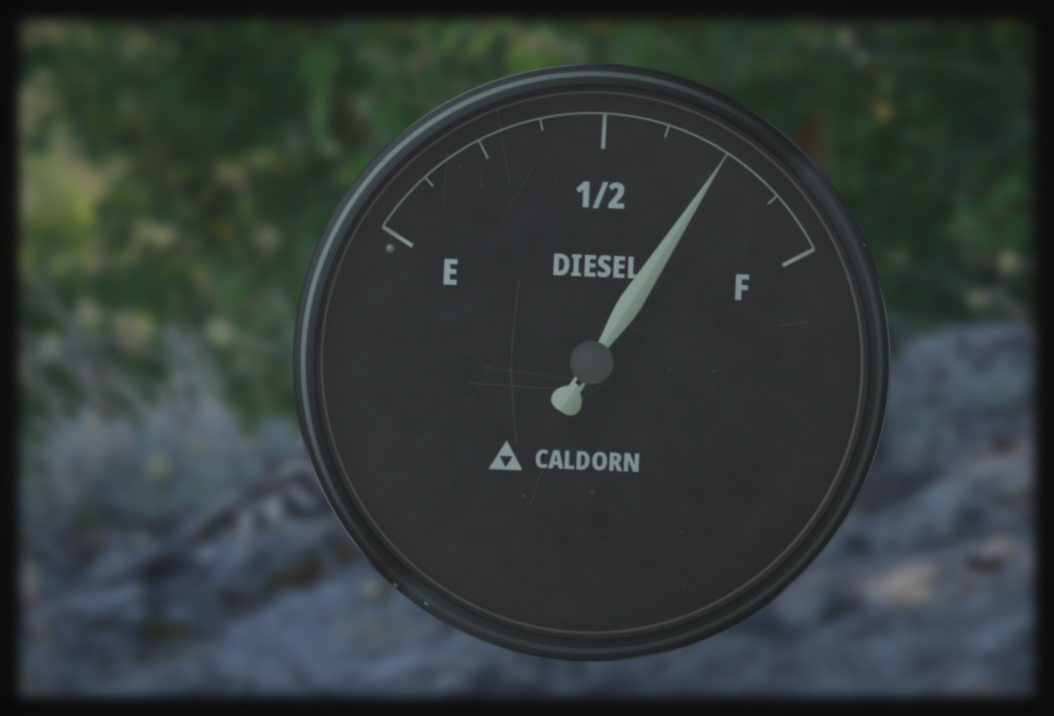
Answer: 0.75
